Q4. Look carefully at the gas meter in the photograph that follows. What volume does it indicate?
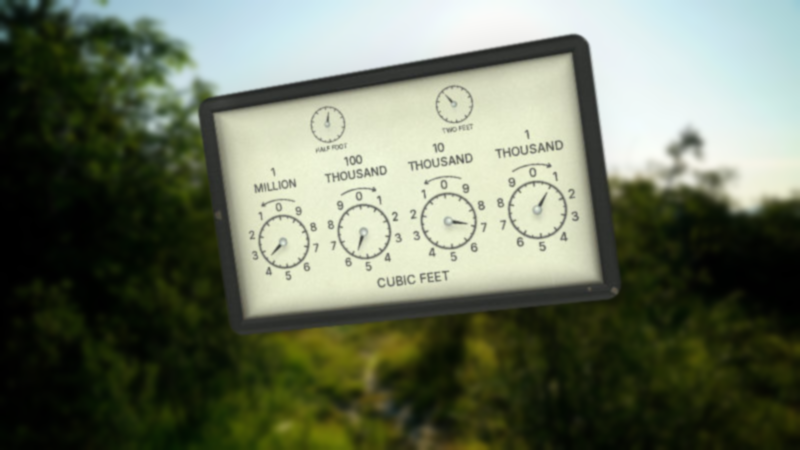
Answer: 357100 ft³
